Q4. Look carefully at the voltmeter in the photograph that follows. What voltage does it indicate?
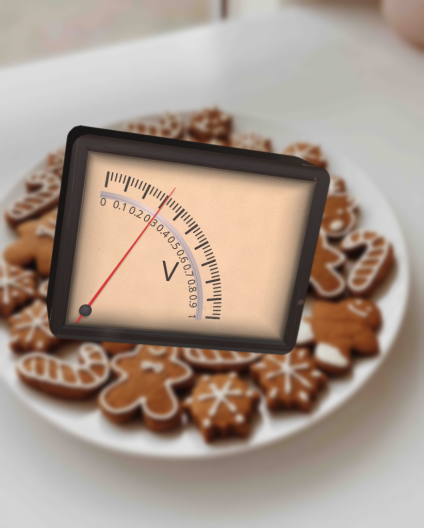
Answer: 0.3 V
